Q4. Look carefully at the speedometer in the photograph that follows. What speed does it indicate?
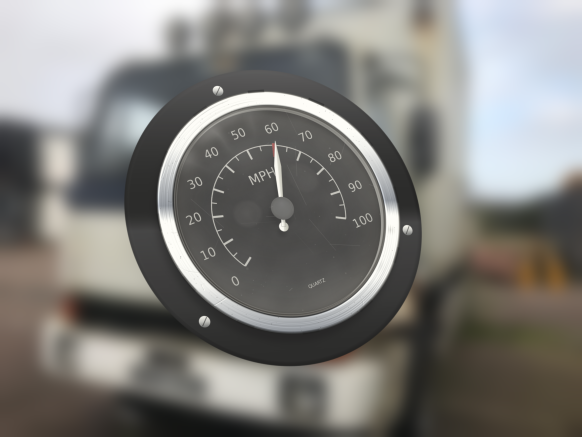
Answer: 60 mph
